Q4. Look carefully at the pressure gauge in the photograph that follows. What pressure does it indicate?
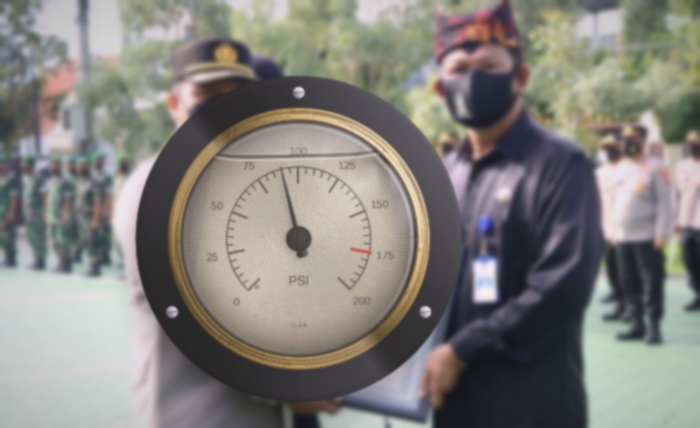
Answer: 90 psi
